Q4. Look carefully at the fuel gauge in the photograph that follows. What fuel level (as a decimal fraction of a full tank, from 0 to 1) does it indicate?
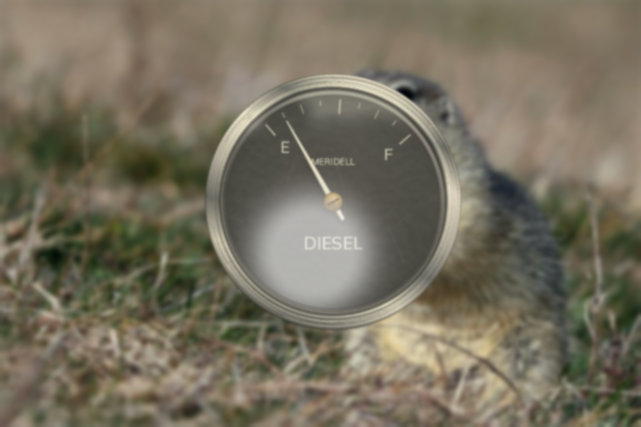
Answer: 0.125
